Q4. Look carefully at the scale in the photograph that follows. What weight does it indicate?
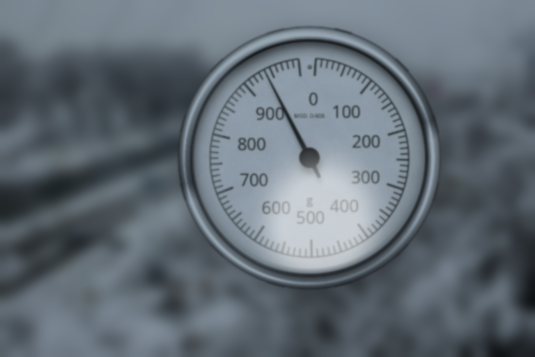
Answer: 940 g
